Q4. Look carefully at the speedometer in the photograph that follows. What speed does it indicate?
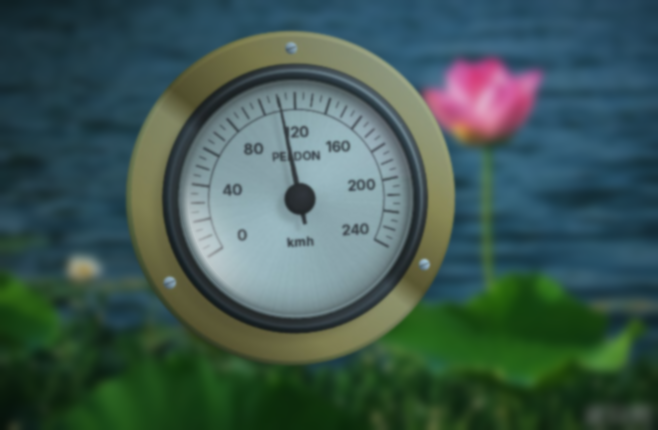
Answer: 110 km/h
